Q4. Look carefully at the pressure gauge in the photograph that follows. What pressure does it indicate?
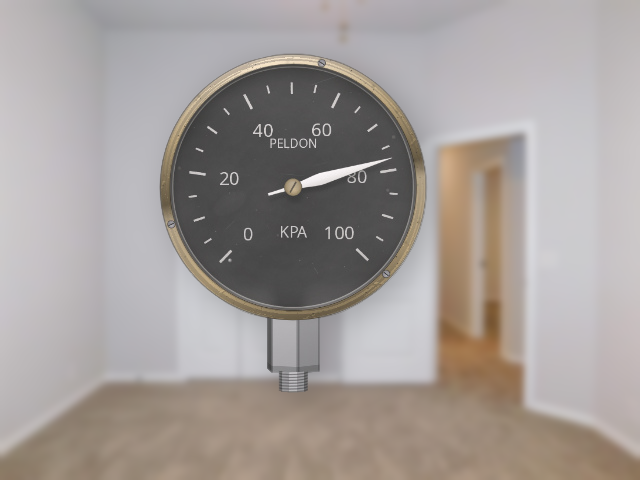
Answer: 77.5 kPa
